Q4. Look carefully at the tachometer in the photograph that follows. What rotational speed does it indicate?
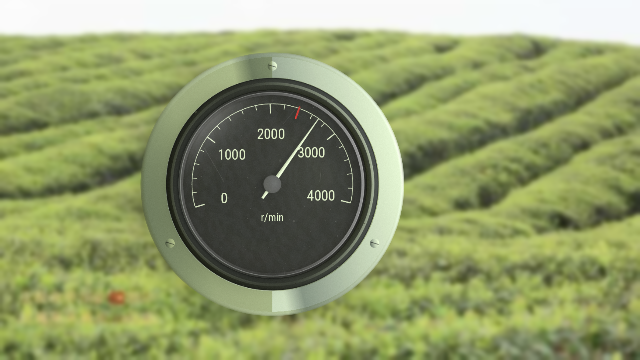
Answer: 2700 rpm
